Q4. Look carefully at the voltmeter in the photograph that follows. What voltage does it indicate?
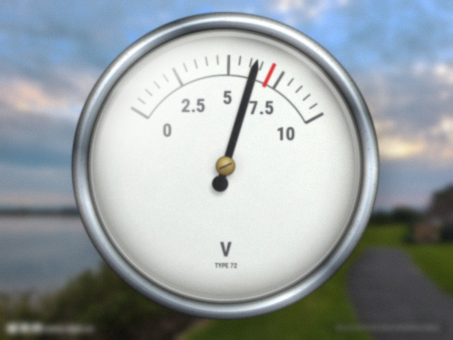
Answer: 6.25 V
